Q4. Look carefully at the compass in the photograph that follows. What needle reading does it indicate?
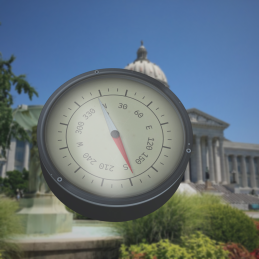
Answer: 175 °
